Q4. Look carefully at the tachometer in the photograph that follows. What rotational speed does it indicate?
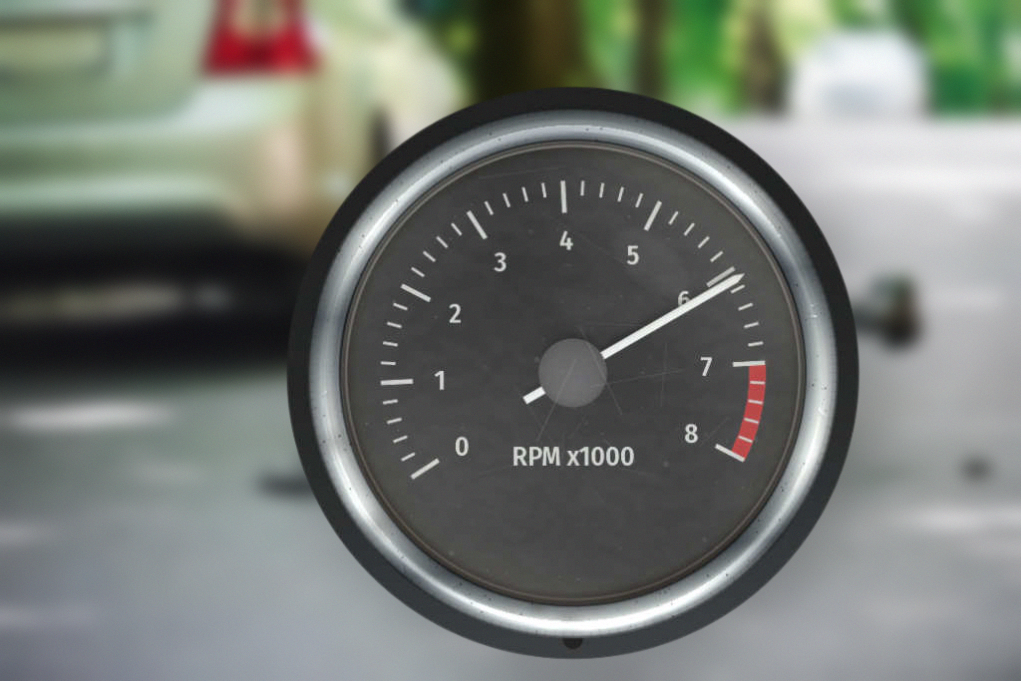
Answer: 6100 rpm
